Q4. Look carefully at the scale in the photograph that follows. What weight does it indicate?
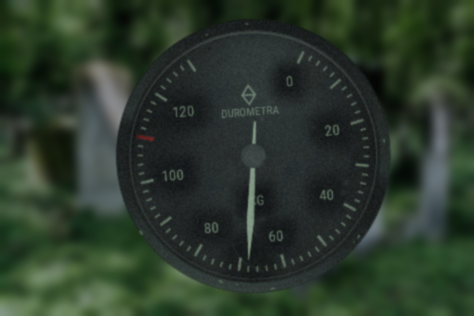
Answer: 68 kg
